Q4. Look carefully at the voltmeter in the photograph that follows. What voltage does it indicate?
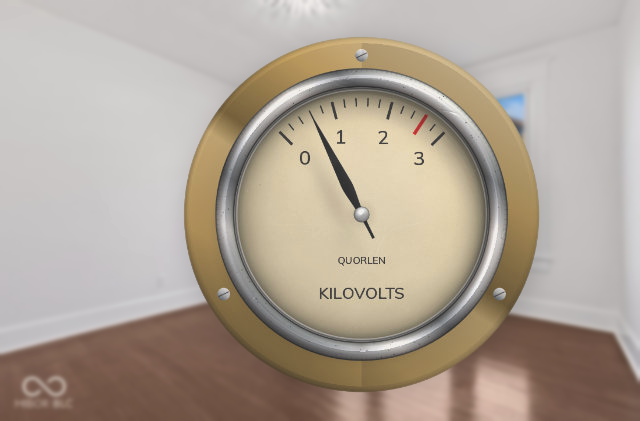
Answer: 0.6 kV
